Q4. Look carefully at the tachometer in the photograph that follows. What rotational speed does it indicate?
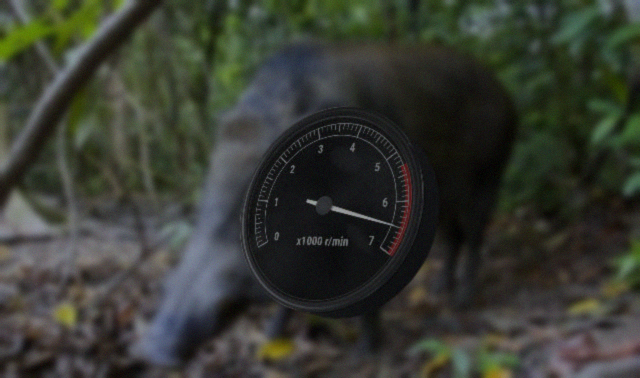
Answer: 6500 rpm
